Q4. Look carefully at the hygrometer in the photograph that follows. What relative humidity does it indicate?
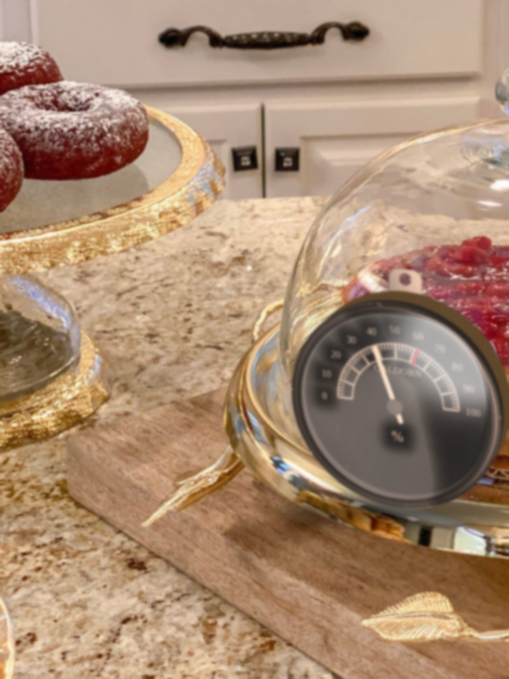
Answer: 40 %
